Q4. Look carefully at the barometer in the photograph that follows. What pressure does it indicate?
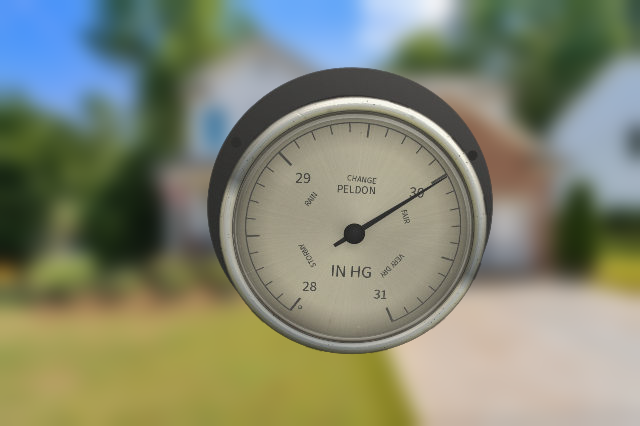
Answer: 30 inHg
